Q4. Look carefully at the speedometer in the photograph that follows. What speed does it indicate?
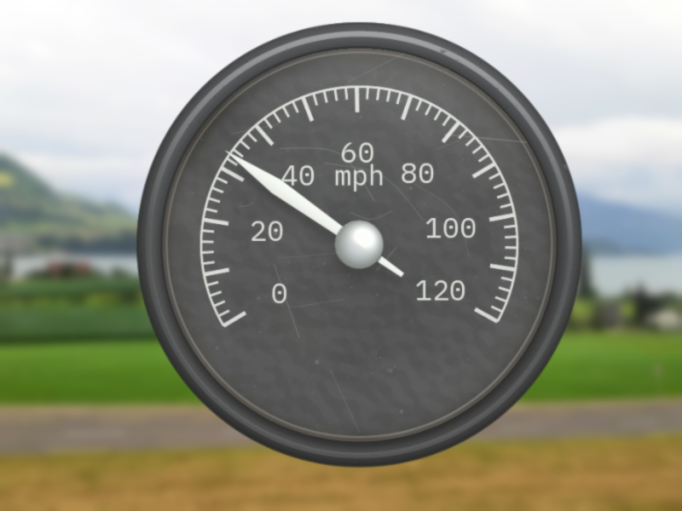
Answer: 33 mph
